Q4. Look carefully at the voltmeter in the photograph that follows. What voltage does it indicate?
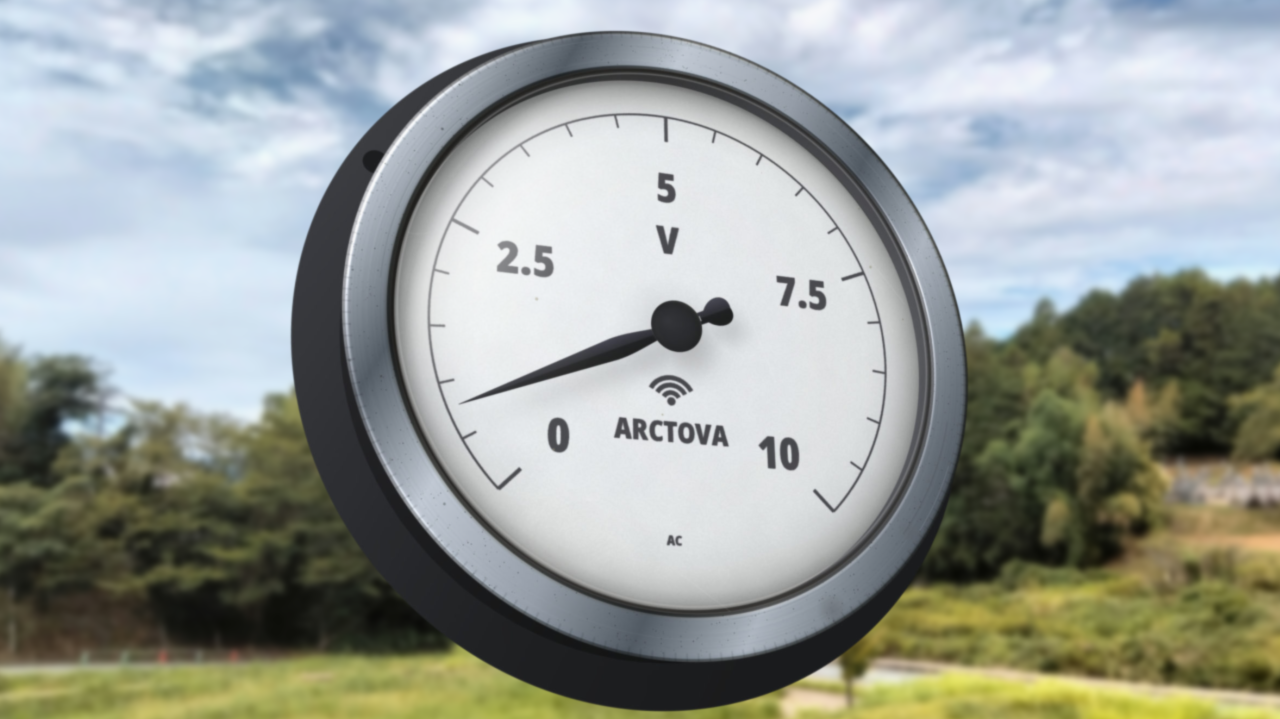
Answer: 0.75 V
